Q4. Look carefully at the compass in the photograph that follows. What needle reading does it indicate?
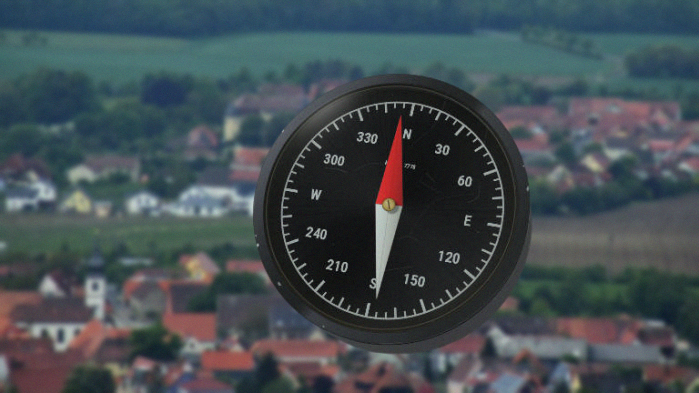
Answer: 355 °
